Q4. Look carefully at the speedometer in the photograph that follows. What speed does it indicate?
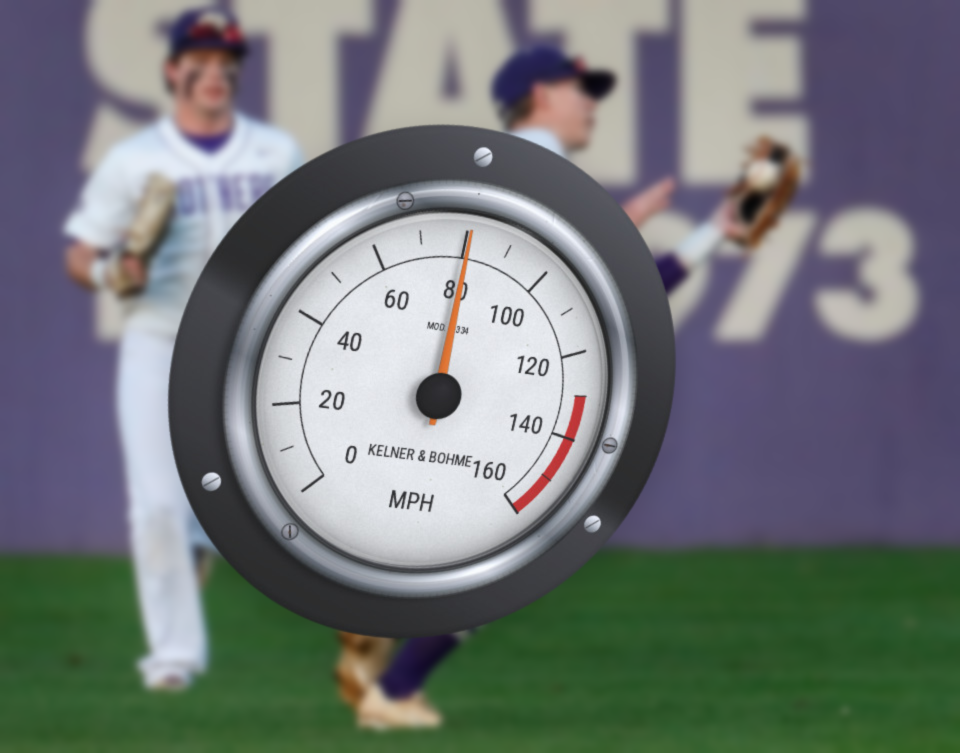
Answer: 80 mph
